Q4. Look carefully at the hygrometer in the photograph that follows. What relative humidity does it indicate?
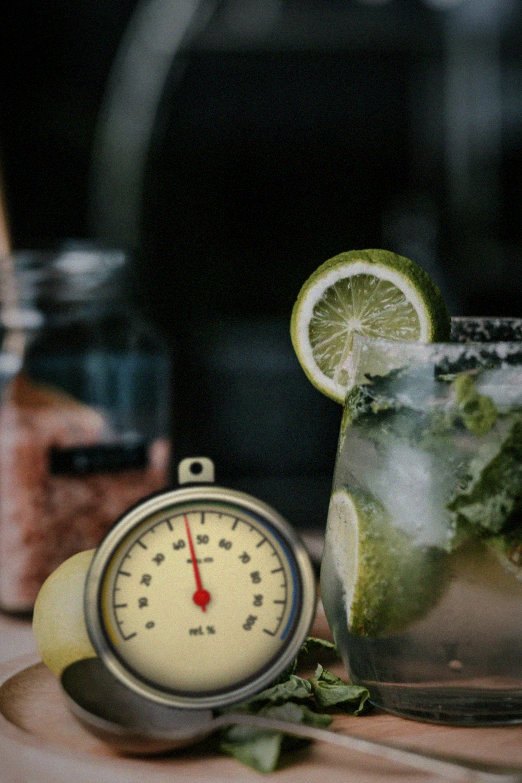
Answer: 45 %
